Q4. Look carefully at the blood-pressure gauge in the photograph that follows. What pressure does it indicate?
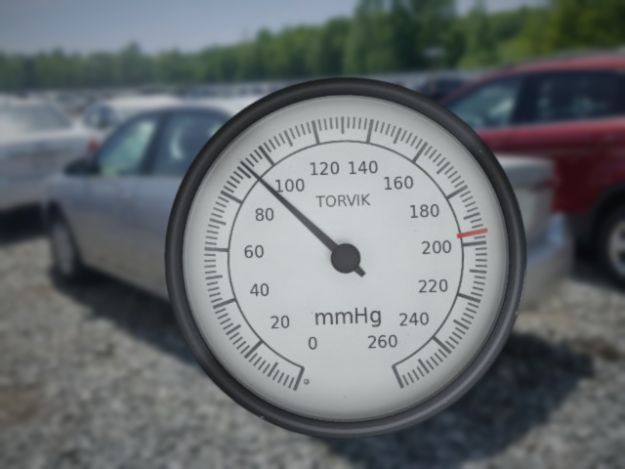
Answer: 92 mmHg
